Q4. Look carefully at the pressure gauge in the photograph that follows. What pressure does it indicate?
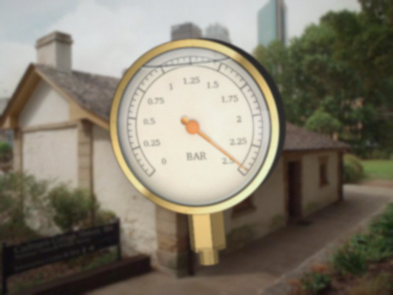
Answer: 2.45 bar
